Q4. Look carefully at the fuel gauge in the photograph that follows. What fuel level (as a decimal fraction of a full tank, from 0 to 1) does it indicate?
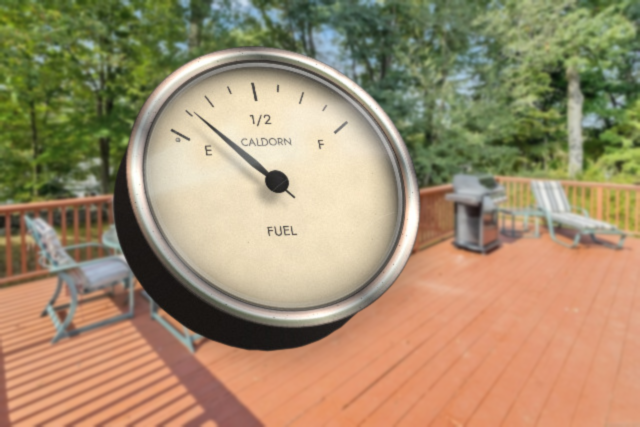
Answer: 0.125
